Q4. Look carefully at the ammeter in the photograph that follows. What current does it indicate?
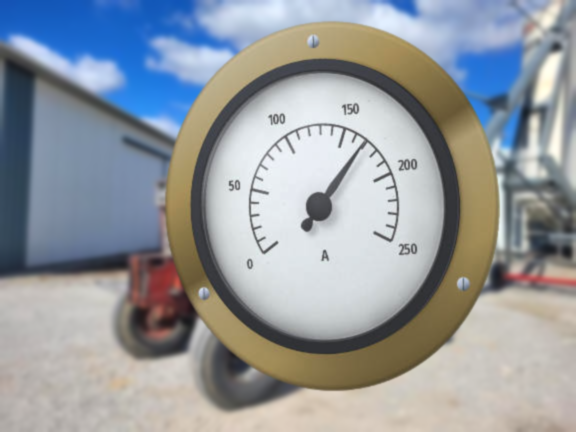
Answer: 170 A
